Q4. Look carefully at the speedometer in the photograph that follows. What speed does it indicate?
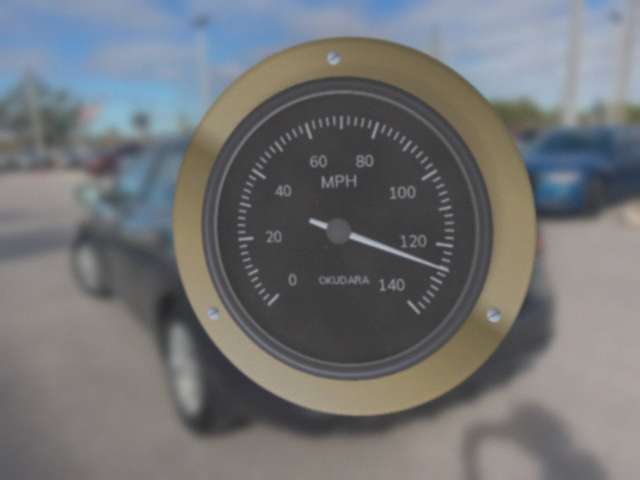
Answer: 126 mph
